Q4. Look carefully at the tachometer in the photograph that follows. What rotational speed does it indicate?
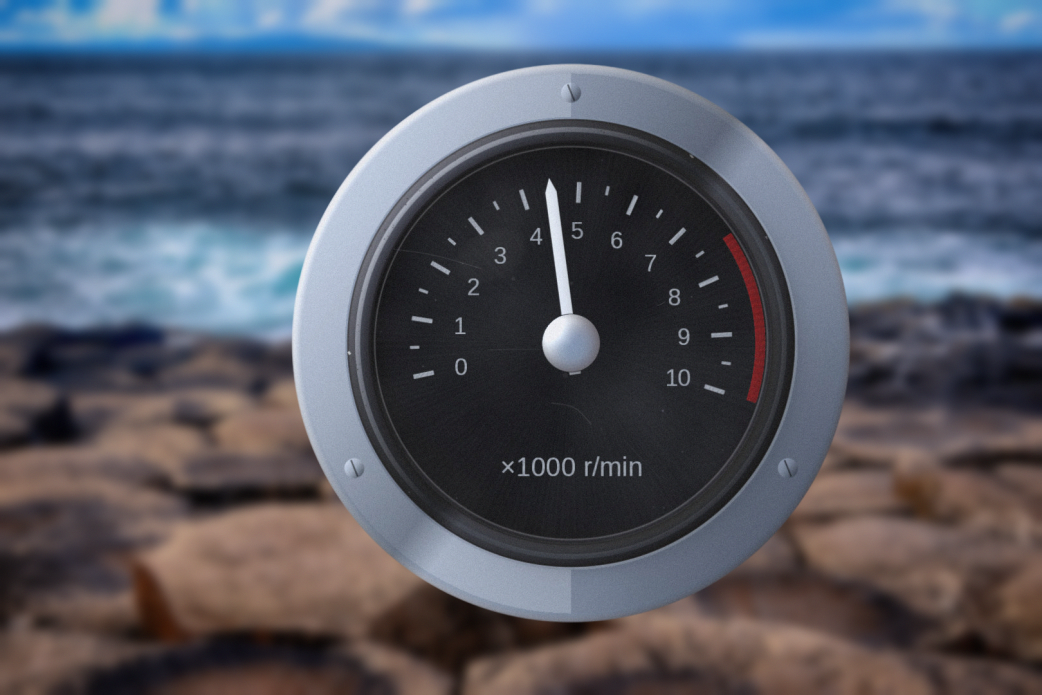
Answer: 4500 rpm
